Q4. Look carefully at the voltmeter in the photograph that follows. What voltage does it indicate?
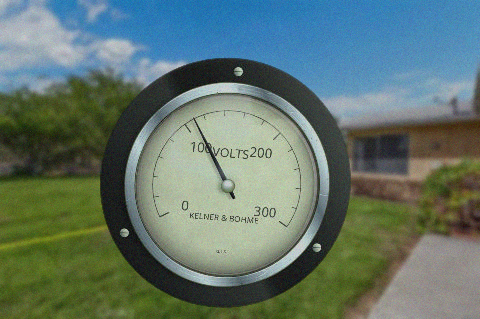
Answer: 110 V
